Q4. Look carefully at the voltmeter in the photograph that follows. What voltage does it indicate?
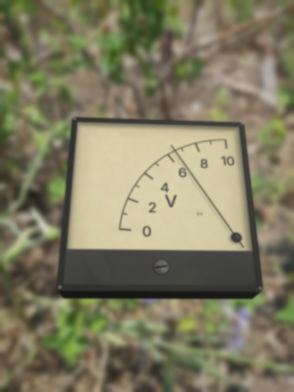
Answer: 6.5 V
